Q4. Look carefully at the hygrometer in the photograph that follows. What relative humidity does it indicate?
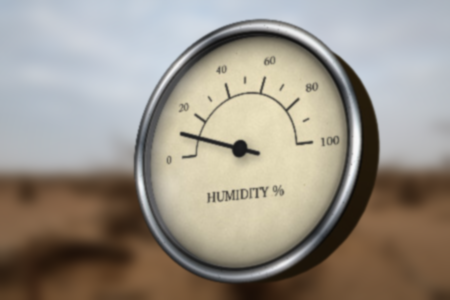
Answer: 10 %
